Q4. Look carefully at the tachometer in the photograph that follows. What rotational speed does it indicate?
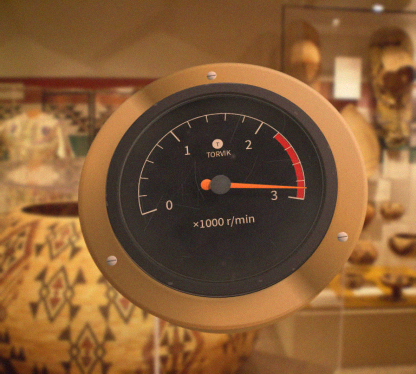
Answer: 2900 rpm
